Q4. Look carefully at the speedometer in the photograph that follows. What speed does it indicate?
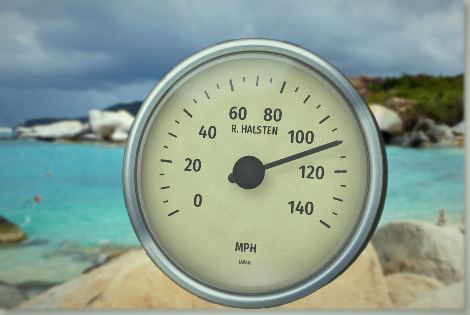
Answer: 110 mph
